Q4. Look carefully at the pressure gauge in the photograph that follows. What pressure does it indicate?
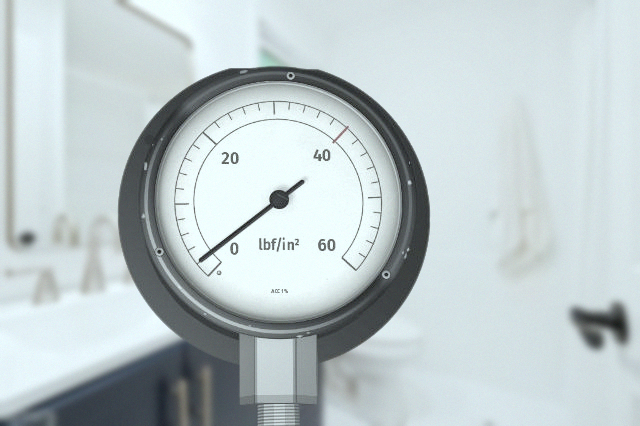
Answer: 2 psi
